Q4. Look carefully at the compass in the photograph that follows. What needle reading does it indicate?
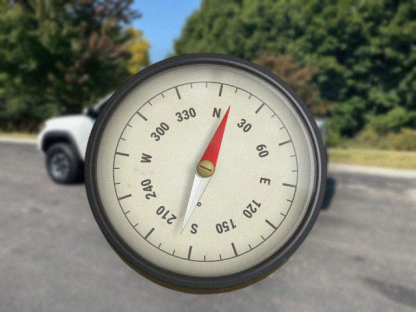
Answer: 10 °
